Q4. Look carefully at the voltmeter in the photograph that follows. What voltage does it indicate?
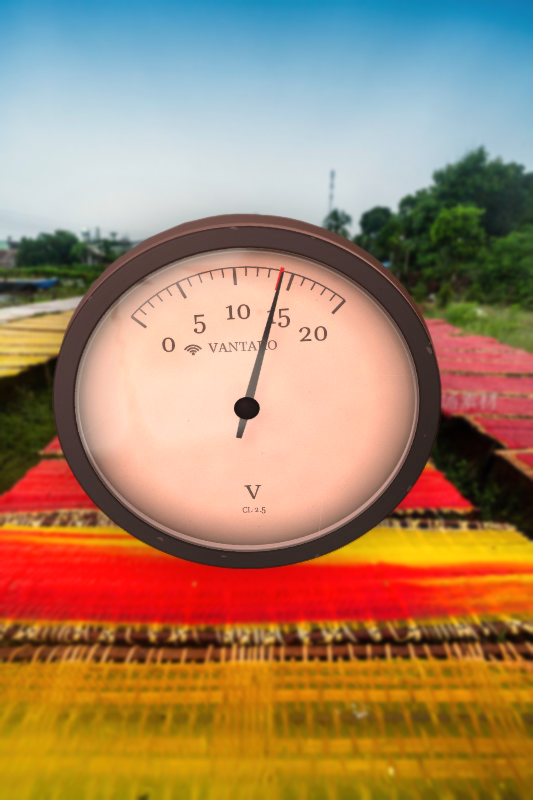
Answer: 14 V
